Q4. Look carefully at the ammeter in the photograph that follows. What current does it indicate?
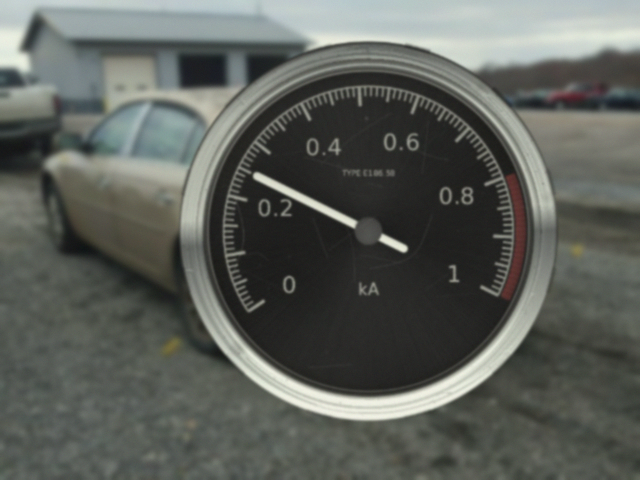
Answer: 0.25 kA
